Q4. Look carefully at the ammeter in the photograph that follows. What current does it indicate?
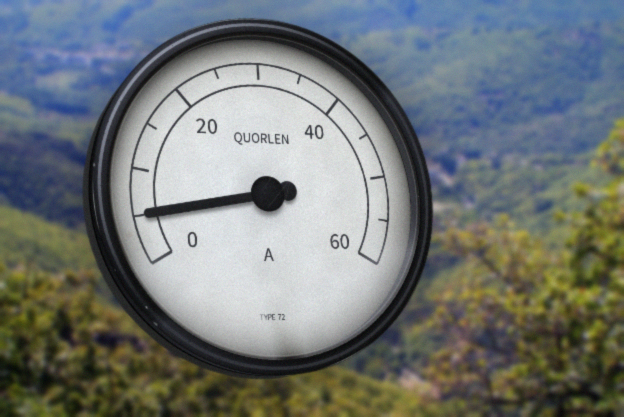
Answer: 5 A
